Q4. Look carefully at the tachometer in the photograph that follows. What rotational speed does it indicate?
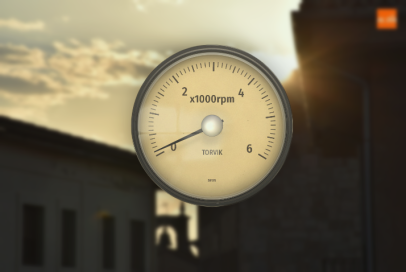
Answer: 100 rpm
